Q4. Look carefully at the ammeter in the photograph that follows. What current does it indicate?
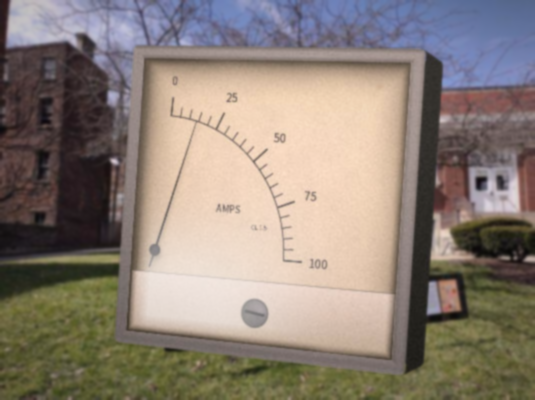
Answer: 15 A
